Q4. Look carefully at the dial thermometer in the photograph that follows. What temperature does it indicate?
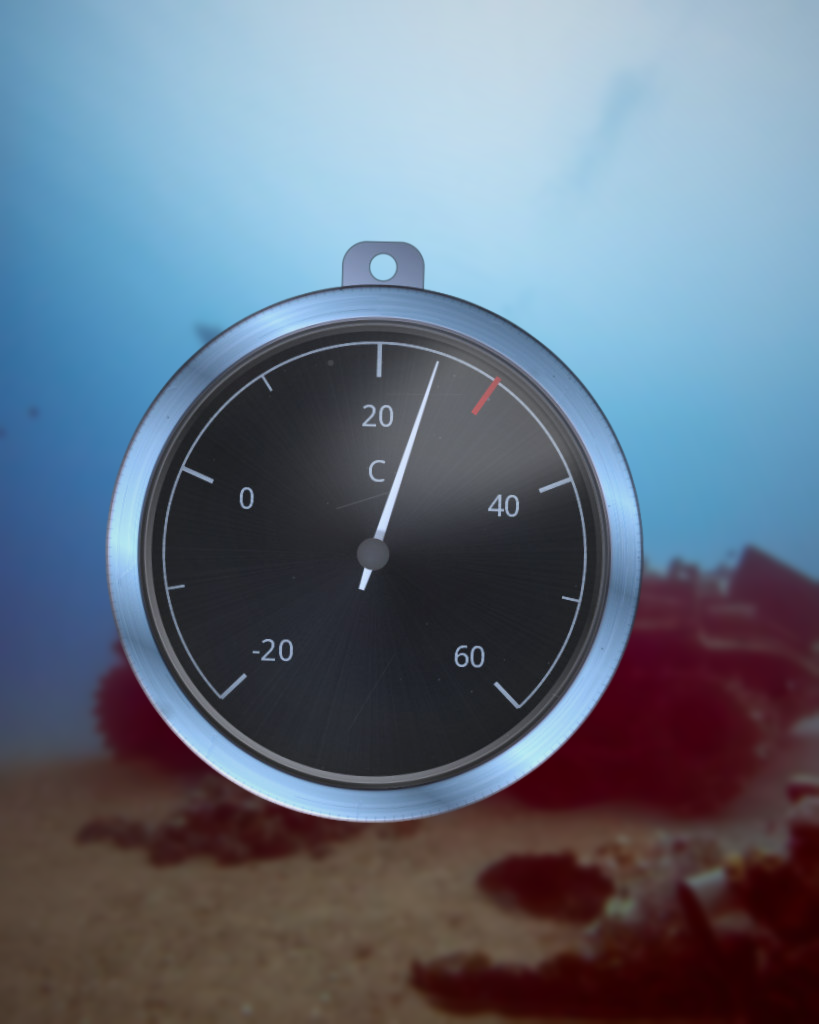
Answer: 25 °C
